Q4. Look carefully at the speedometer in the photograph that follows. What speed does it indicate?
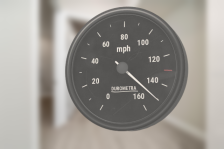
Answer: 150 mph
